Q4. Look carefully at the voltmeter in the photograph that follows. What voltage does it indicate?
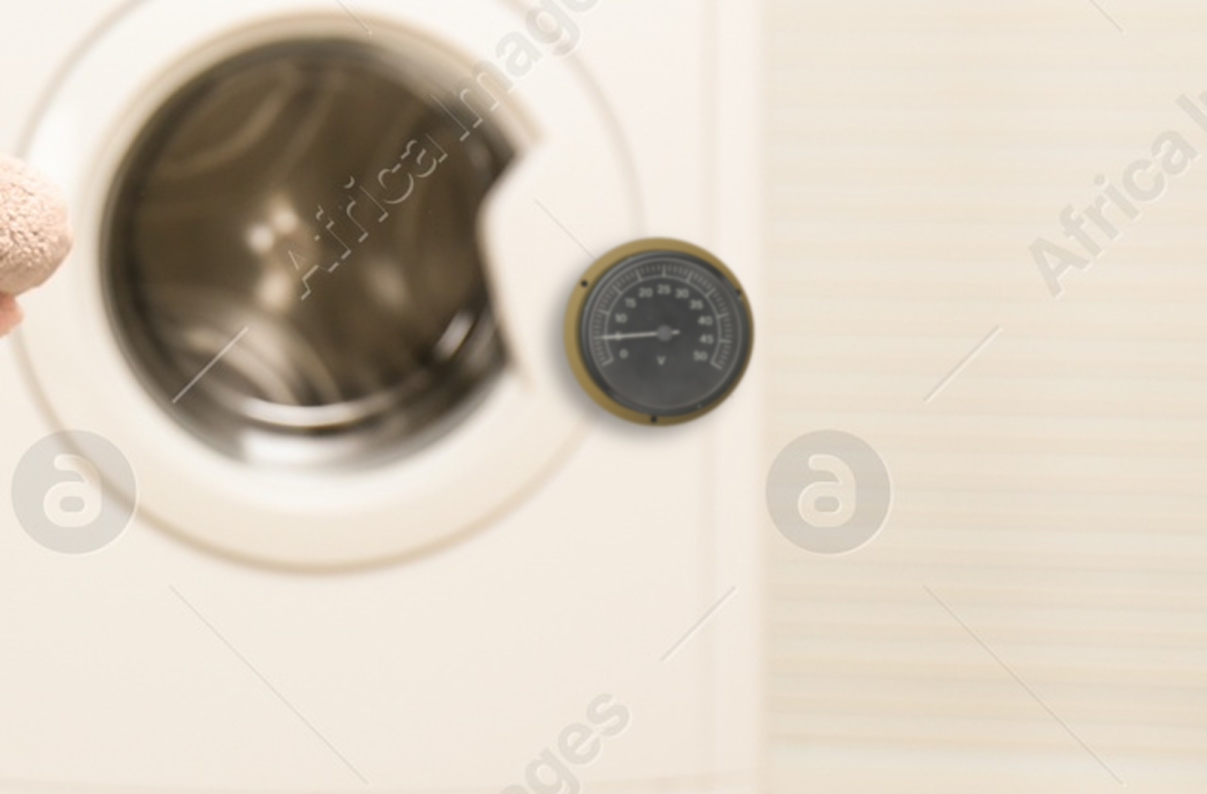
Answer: 5 V
